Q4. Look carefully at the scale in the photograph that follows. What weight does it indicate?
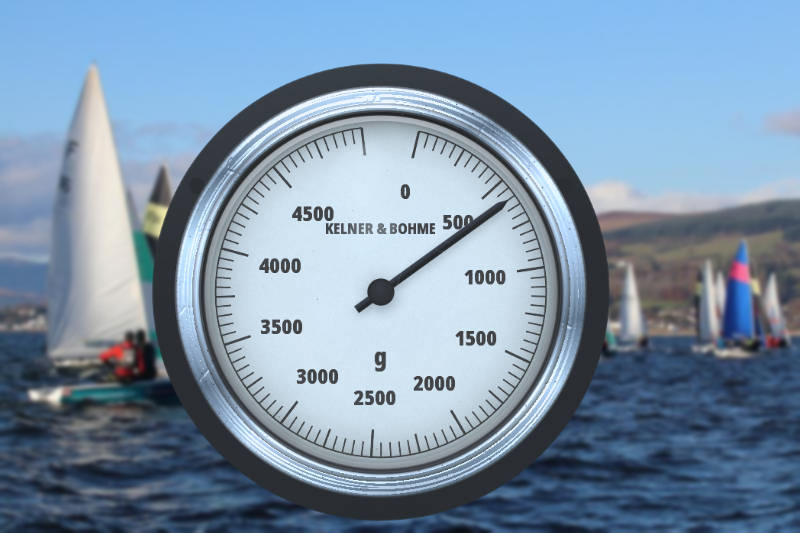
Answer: 600 g
